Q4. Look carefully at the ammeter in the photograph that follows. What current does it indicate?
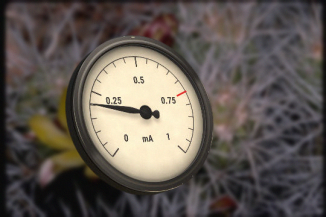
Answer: 0.2 mA
